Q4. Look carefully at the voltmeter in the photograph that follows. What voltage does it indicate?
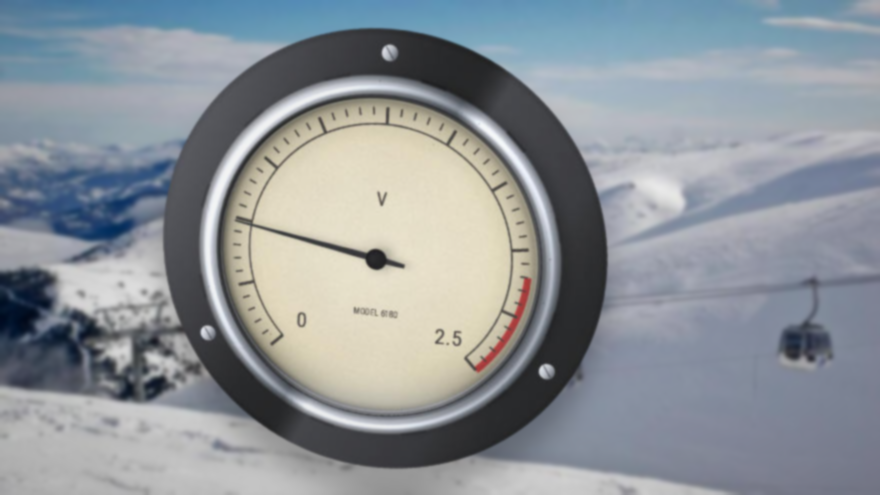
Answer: 0.5 V
